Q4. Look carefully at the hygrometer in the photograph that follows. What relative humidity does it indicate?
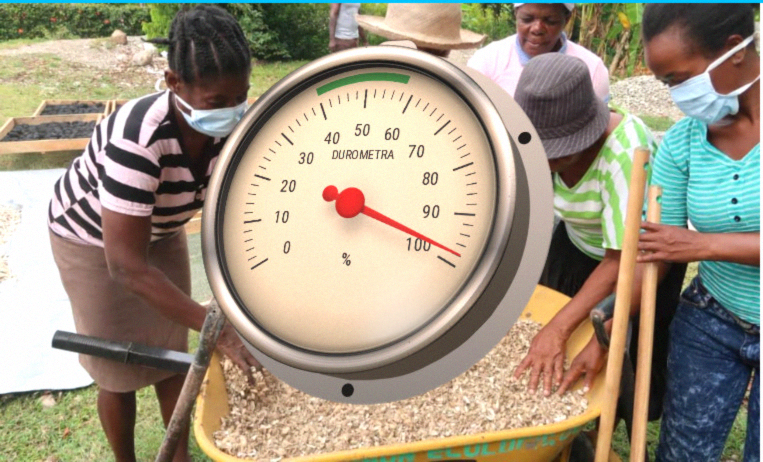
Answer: 98 %
